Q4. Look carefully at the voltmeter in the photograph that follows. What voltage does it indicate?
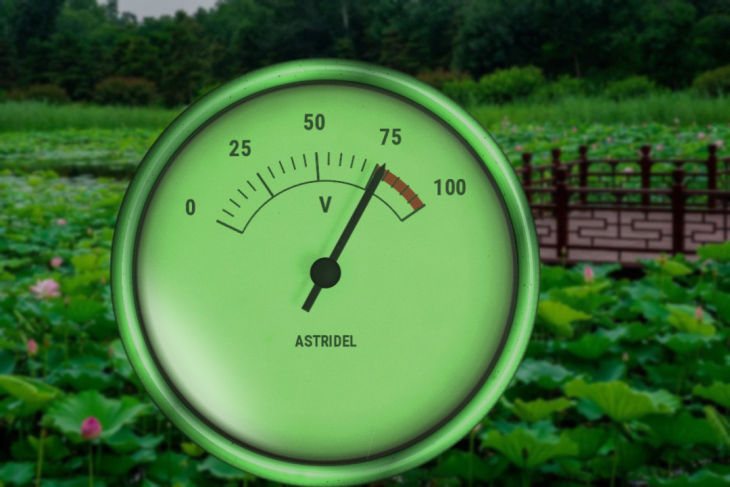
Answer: 77.5 V
